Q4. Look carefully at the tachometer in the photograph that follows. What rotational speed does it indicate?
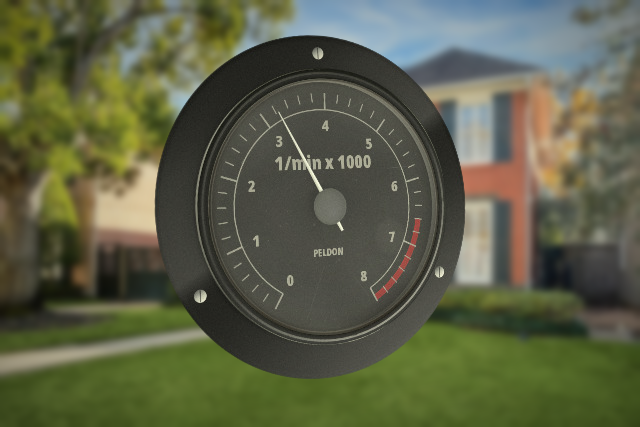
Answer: 3200 rpm
